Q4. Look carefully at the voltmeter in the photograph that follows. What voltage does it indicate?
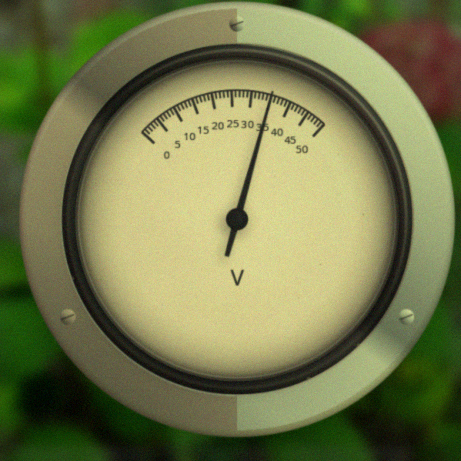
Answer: 35 V
